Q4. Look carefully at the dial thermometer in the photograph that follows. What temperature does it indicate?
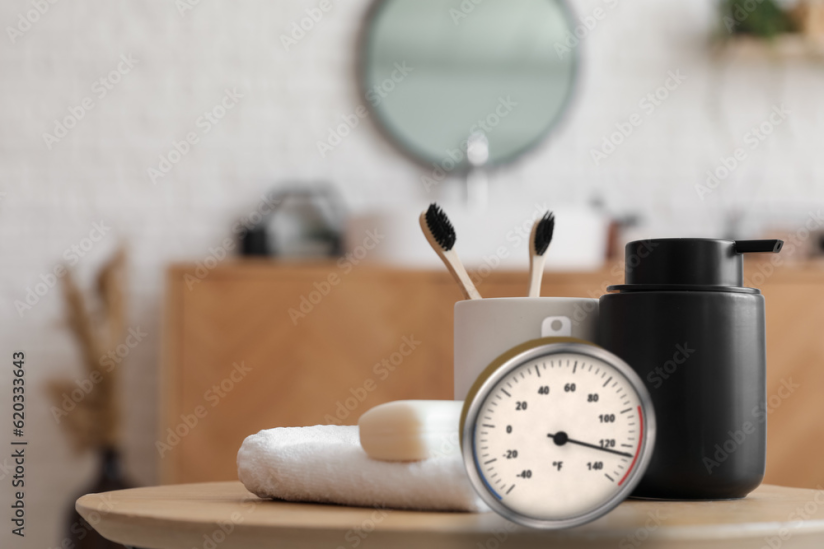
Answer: 124 °F
